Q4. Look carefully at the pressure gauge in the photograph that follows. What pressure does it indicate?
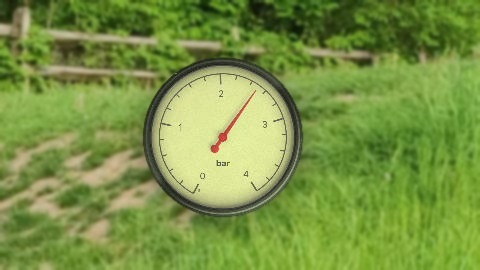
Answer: 2.5 bar
